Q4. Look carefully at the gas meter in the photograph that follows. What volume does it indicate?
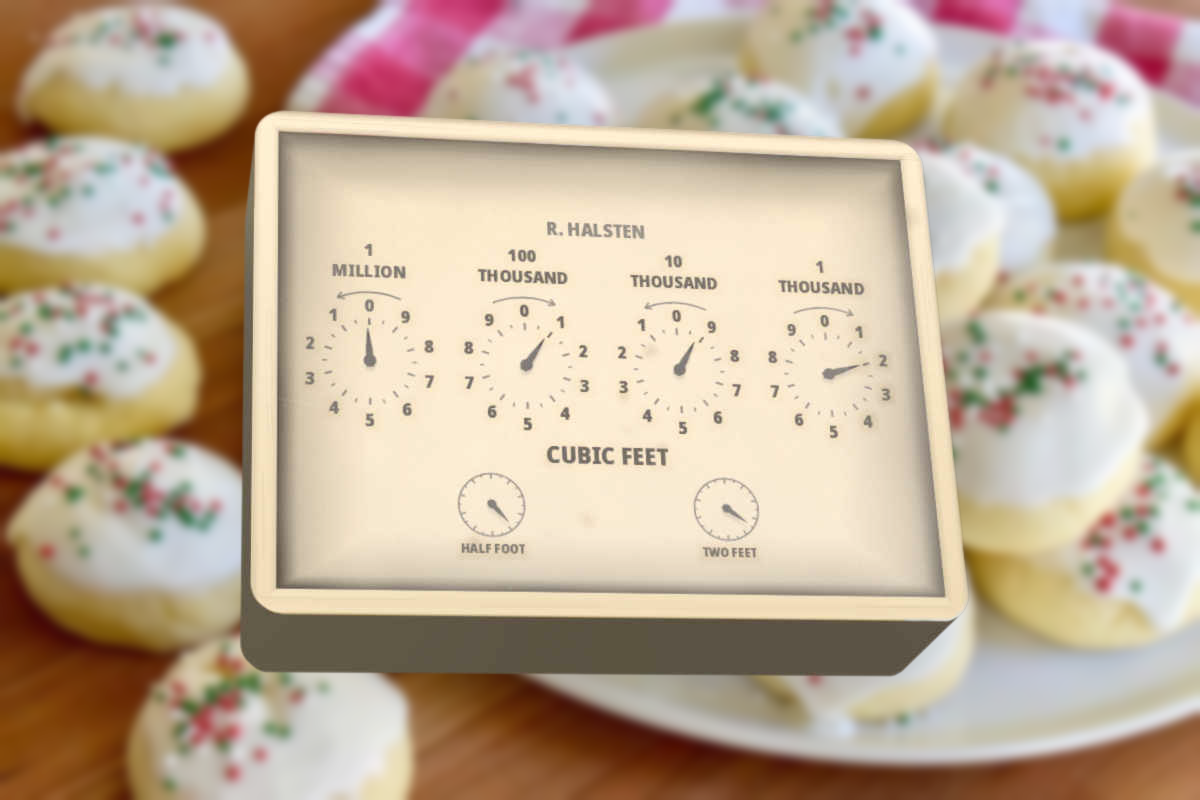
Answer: 9200 ft³
